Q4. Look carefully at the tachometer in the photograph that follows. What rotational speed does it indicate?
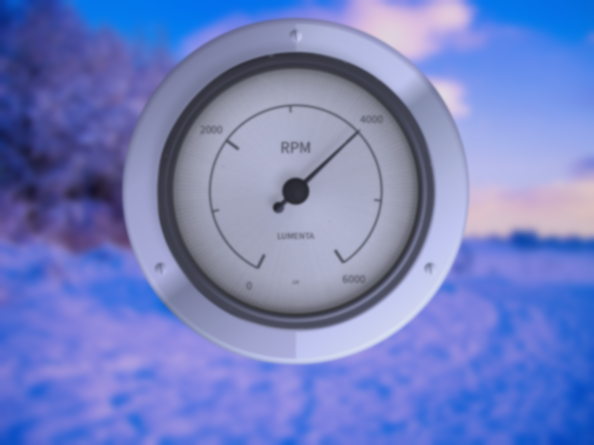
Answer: 4000 rpm
